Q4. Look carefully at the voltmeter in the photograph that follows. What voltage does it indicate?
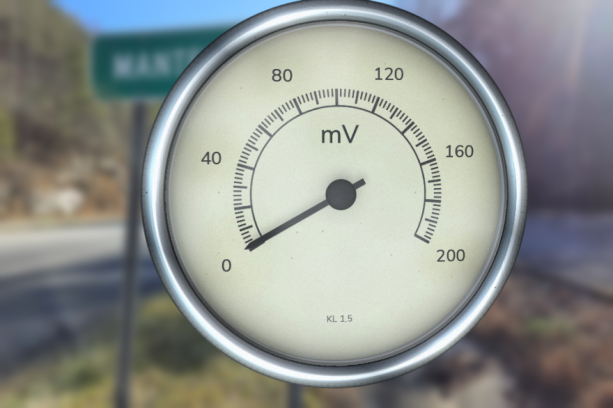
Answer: 2 mV
